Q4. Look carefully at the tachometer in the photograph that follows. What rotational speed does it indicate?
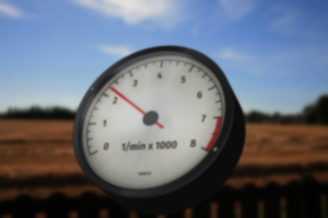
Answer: 2250 rpm
